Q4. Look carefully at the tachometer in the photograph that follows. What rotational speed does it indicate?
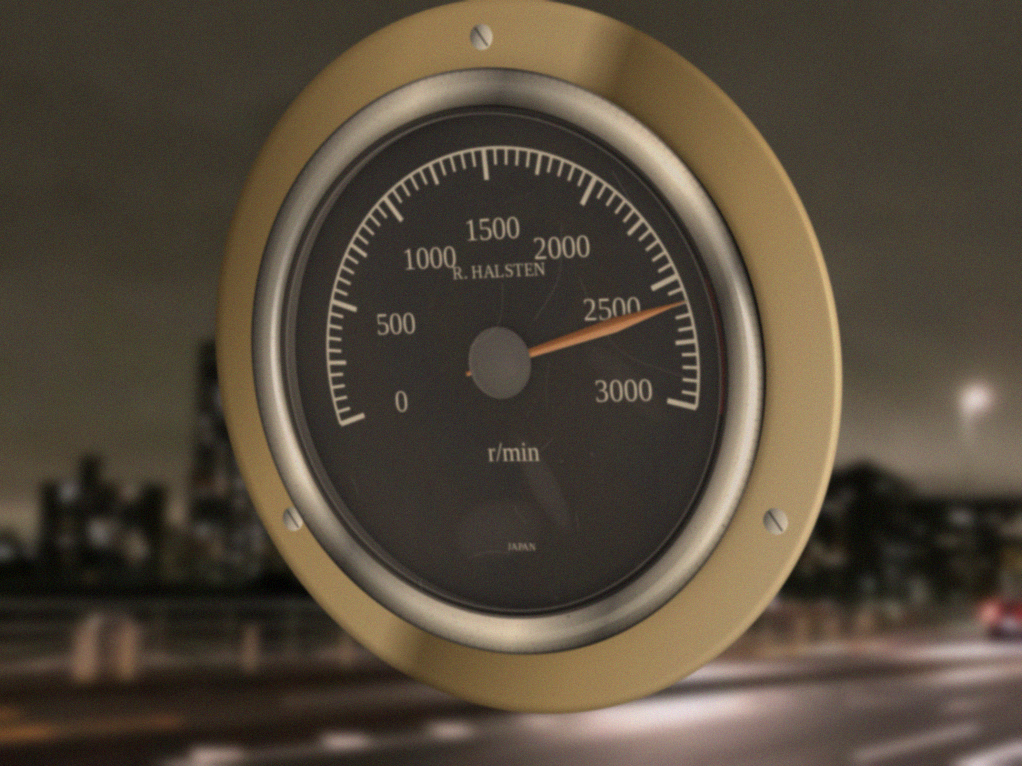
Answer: 2600 rpm
